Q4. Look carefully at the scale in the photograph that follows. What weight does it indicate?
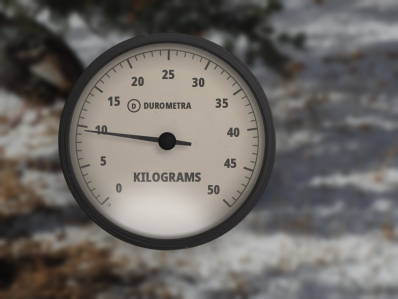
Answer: 9.5 kg
